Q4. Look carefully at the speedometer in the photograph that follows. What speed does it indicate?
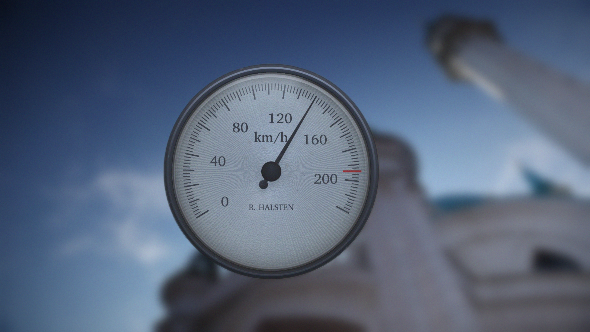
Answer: 140 km/h
